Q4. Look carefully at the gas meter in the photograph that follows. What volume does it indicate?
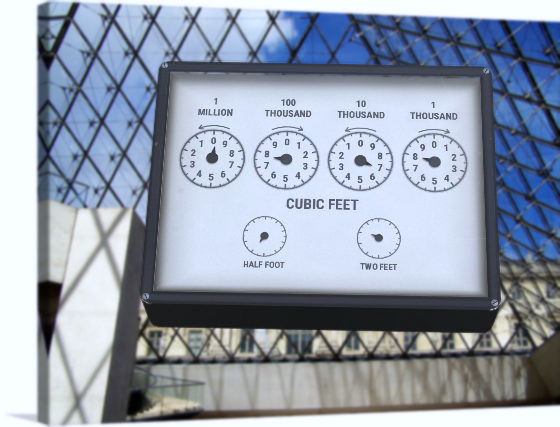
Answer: 976800 ft³
